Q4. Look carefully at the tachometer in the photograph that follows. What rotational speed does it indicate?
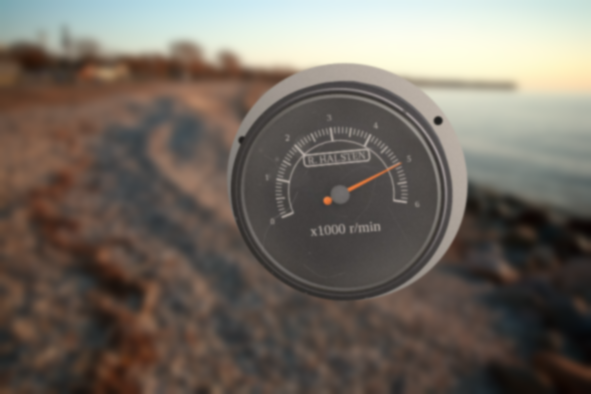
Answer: 5000 rpm
